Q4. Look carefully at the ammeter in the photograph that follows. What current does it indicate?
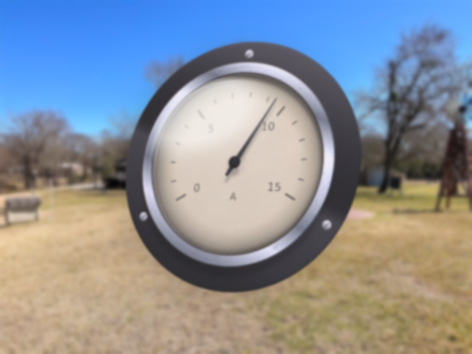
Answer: 9.5 A
